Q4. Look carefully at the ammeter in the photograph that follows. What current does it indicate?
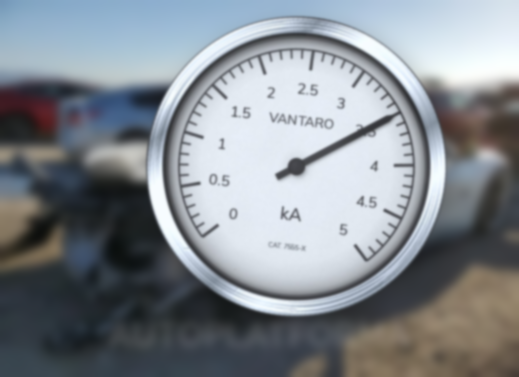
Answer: 3.5 kA
